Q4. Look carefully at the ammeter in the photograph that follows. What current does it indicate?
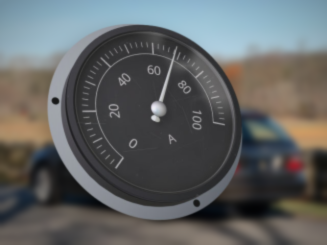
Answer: 68 A
